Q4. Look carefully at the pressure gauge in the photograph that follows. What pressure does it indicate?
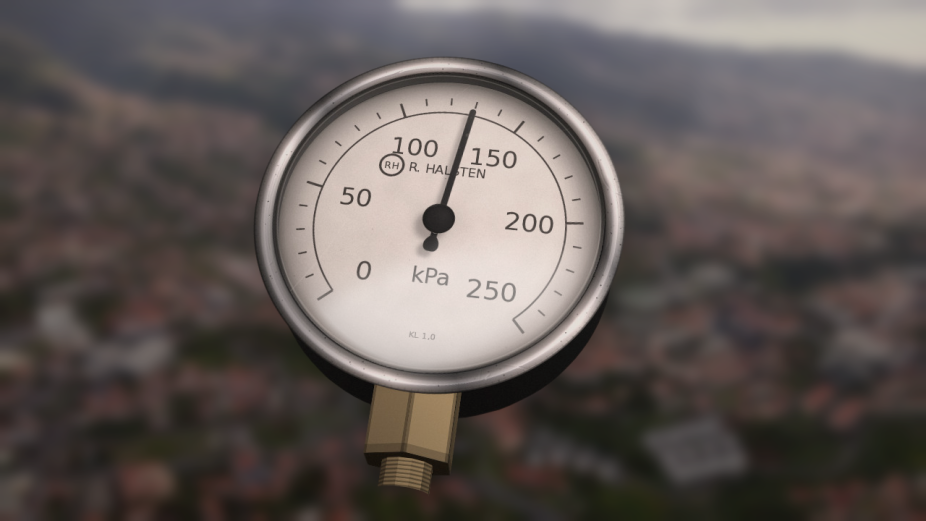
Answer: 130 kPa
